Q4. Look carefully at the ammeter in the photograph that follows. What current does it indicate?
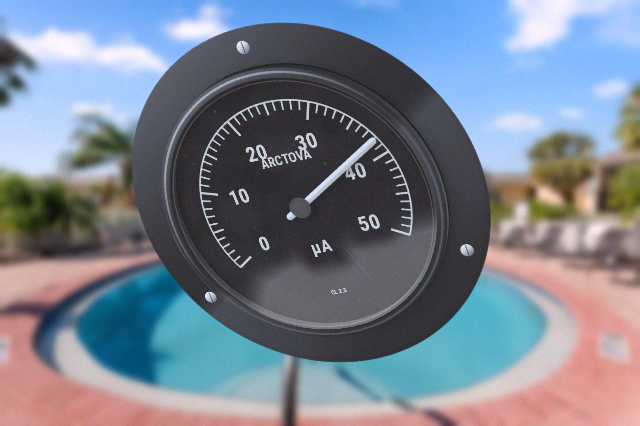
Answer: 38 µA
